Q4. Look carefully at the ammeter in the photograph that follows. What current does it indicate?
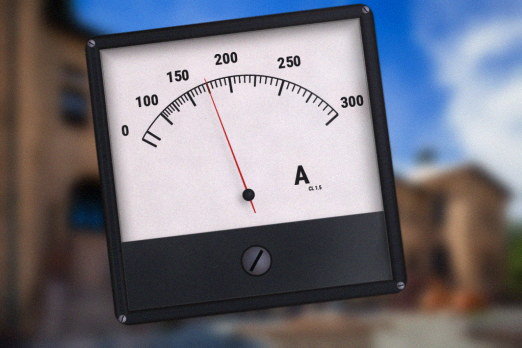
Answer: 175 A
